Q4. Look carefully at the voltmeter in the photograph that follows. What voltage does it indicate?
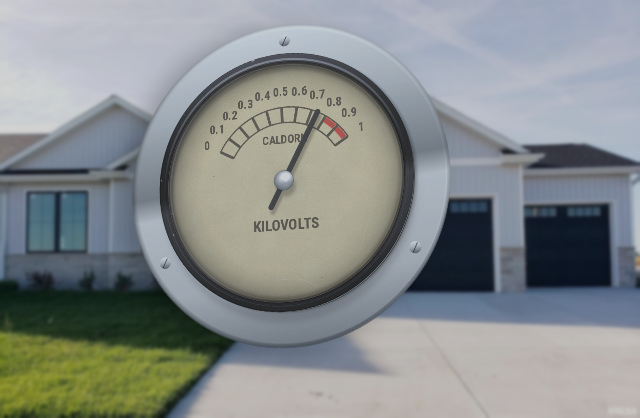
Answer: 0.75 kV
